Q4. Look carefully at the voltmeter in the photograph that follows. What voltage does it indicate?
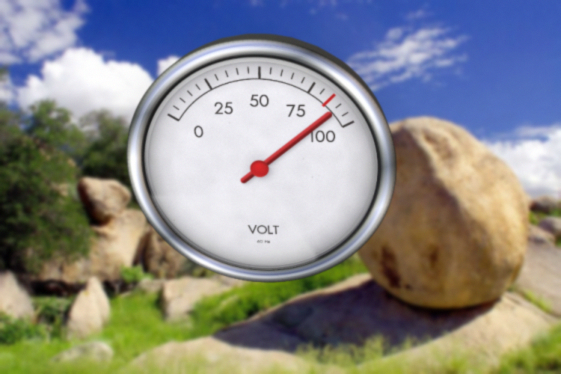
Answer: 90 V
